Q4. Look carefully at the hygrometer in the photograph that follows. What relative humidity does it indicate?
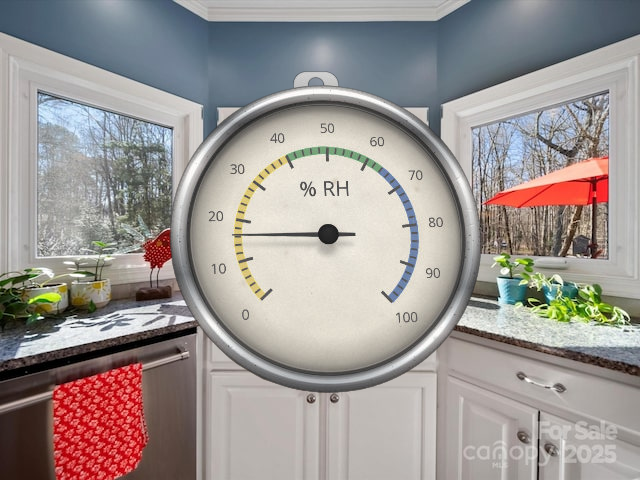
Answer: 16 %
